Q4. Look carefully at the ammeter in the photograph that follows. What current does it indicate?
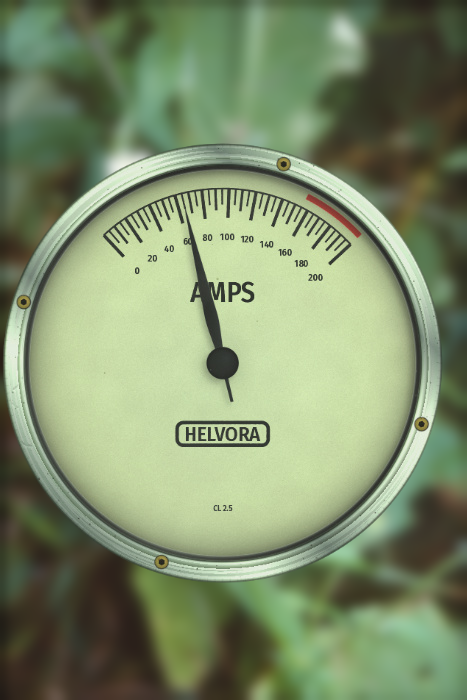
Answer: 65 A
